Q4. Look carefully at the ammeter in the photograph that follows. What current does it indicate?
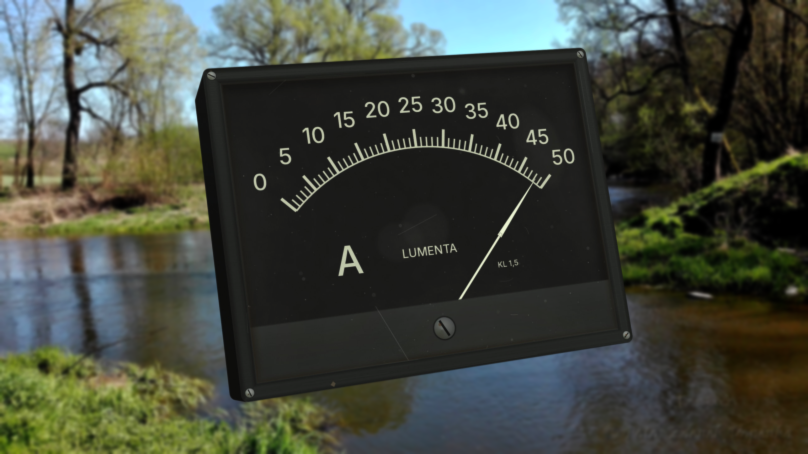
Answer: 48 A
